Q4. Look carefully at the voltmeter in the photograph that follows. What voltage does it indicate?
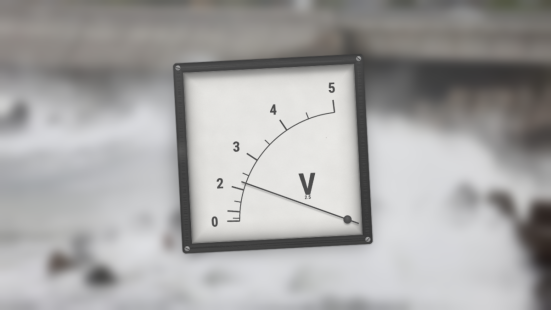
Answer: 2.25 V
